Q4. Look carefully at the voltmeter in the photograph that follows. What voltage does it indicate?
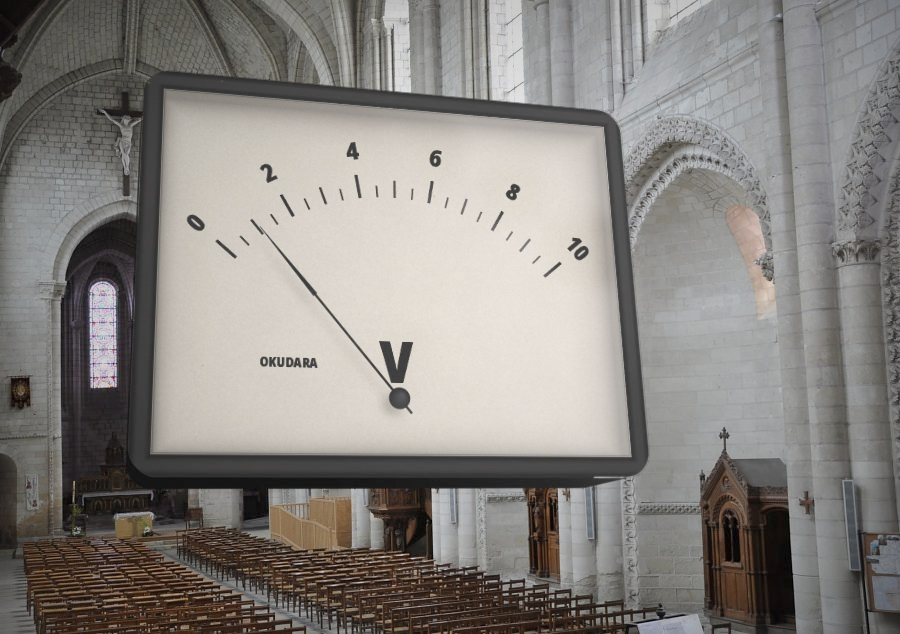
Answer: 1 V
